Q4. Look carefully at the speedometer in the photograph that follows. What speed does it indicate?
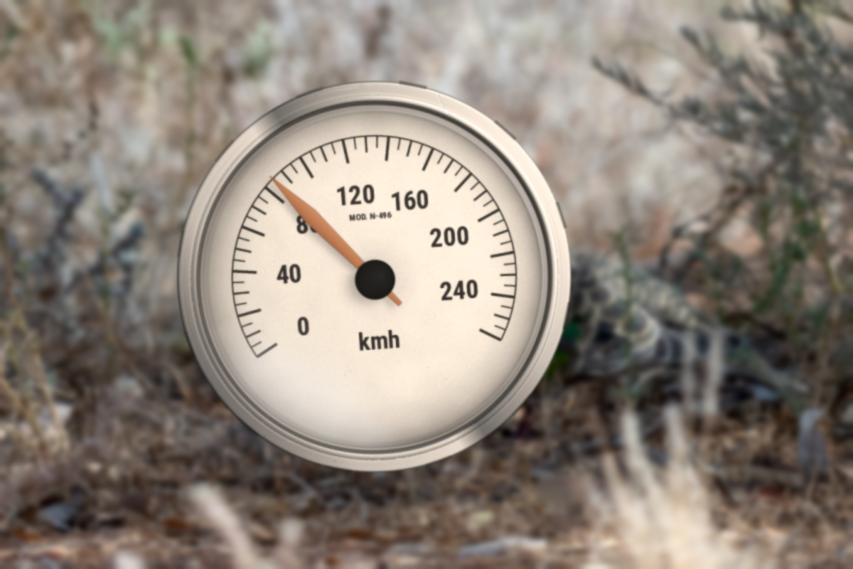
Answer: 85 km/h
